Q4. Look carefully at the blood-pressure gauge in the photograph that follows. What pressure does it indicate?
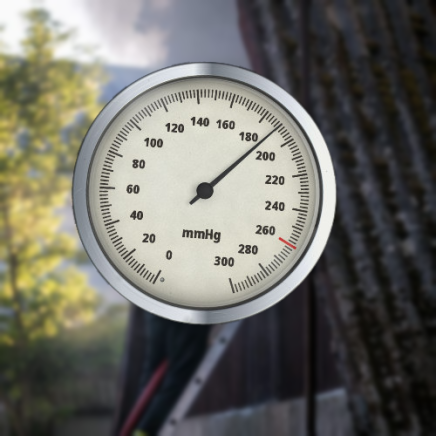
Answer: 190 mmHg
